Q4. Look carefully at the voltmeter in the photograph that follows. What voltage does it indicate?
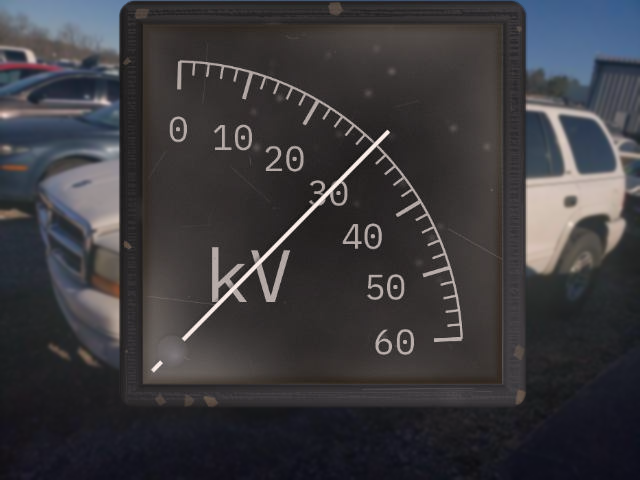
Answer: 30 kV
